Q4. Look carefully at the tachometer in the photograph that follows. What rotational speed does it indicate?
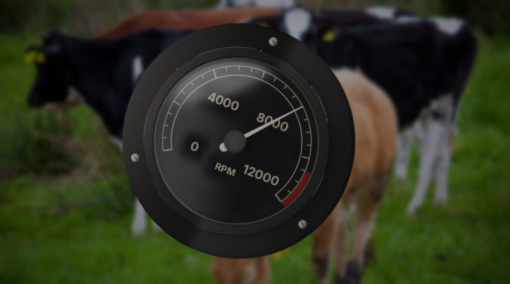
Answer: 8000 rpm
